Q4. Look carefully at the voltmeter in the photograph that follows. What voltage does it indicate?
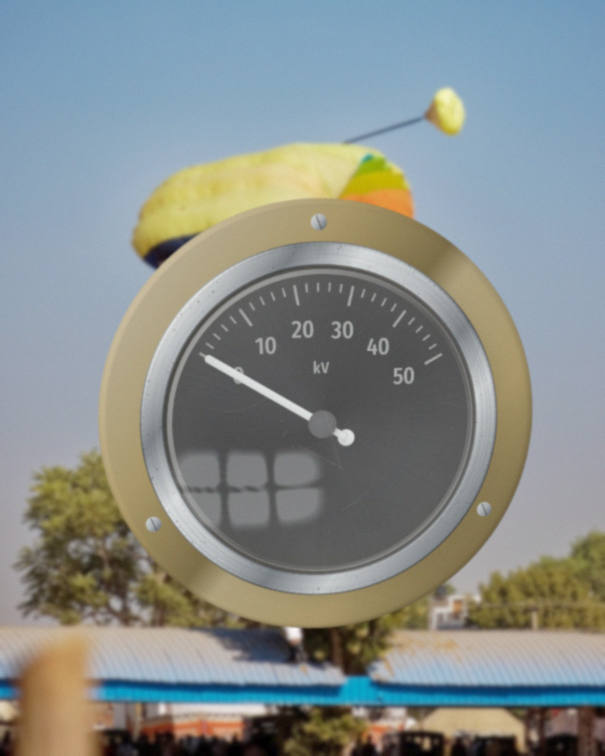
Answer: 0 kV
